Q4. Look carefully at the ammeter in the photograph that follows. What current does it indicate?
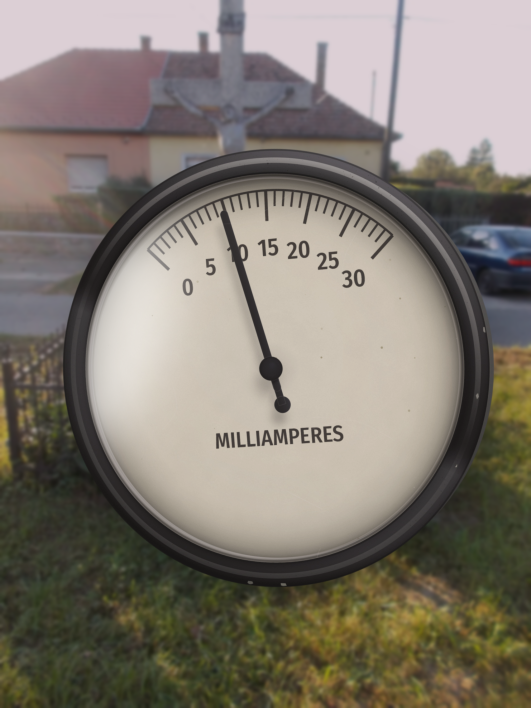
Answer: 10 mA
